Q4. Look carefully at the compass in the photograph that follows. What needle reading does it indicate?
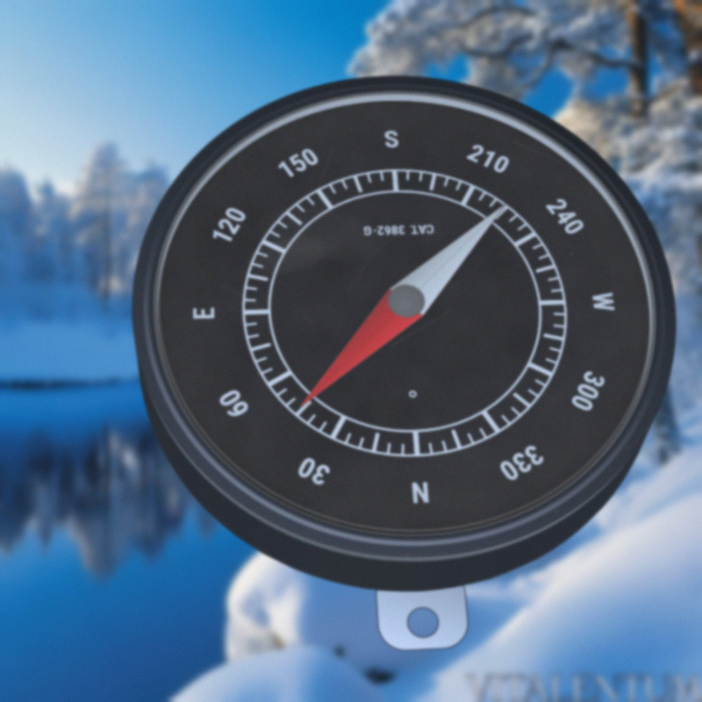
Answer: 45 °
